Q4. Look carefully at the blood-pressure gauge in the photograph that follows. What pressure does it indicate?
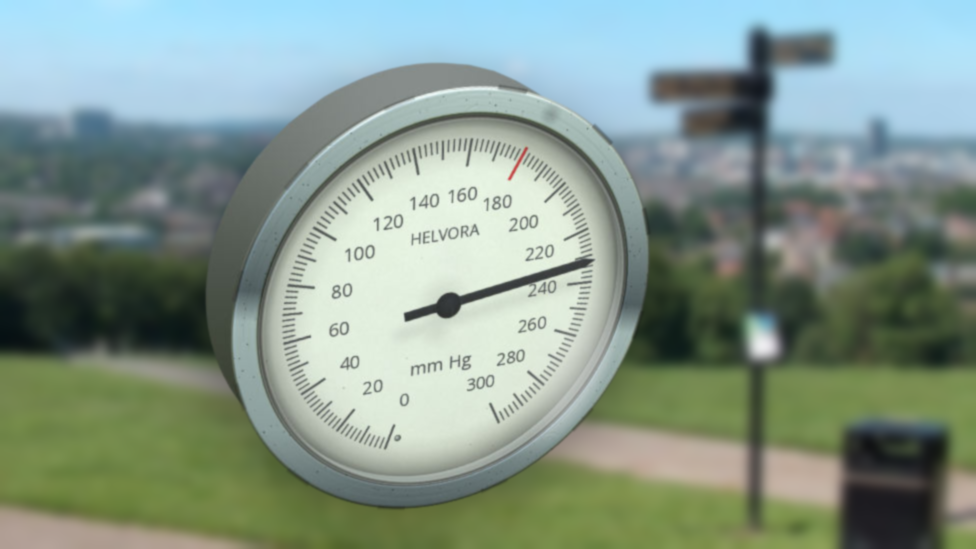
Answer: 230 mmHg
